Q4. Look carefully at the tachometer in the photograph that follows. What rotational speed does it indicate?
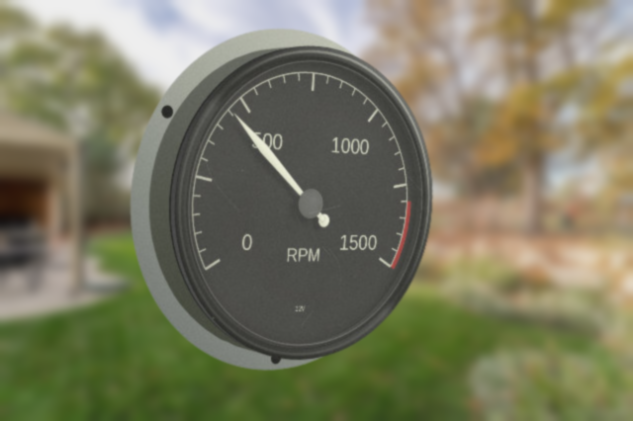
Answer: 450 rpm
